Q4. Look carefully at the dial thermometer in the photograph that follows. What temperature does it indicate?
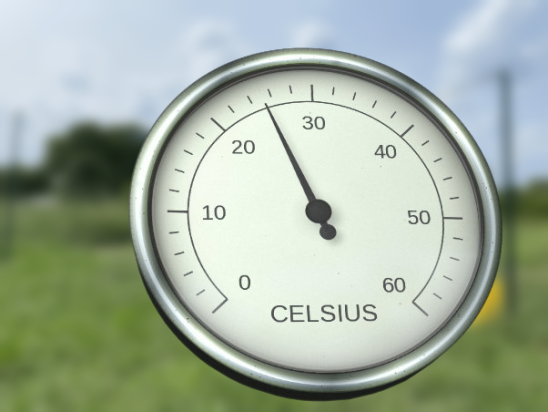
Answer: 25 °C
